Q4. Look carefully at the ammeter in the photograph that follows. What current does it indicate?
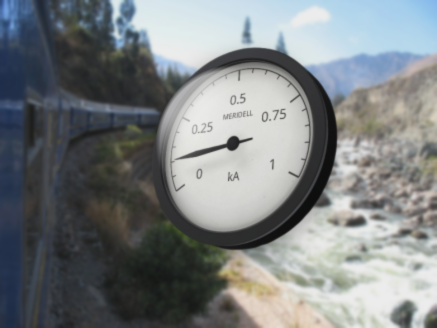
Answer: 0.1 kA
